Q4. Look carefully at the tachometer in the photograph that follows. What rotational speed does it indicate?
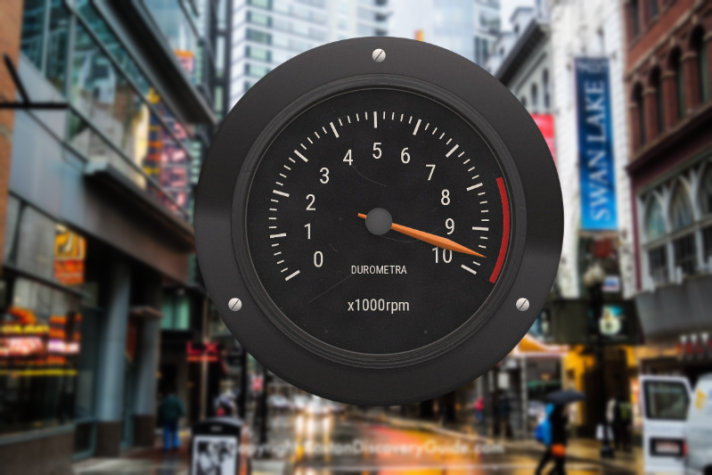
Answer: 9600 rpm
